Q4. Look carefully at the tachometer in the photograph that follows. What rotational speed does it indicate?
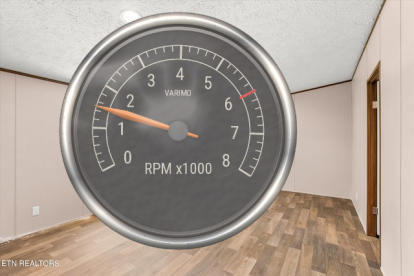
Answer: 1500 rpm
